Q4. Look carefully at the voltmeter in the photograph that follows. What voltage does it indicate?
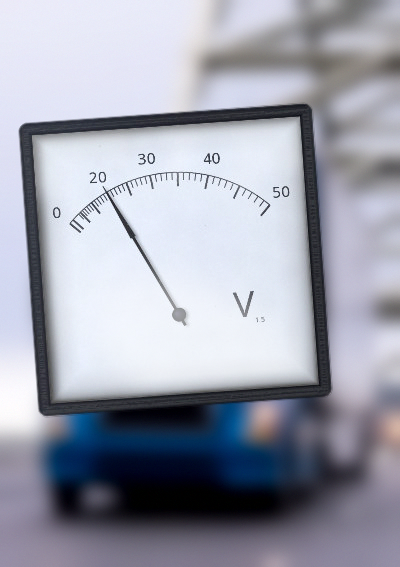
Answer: 20 V
